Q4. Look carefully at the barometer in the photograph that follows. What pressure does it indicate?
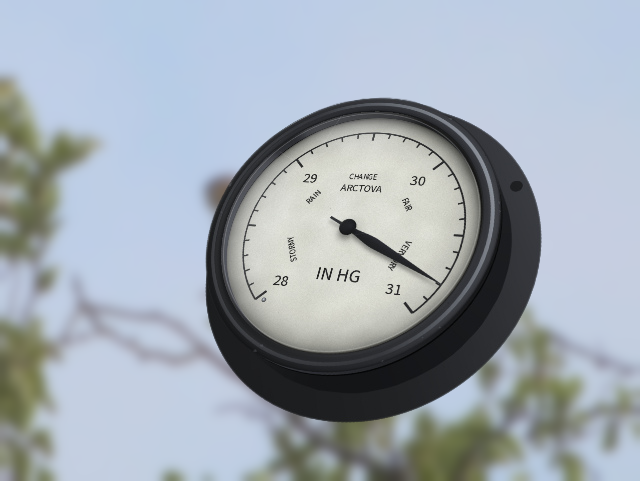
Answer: 30.8 inHg
